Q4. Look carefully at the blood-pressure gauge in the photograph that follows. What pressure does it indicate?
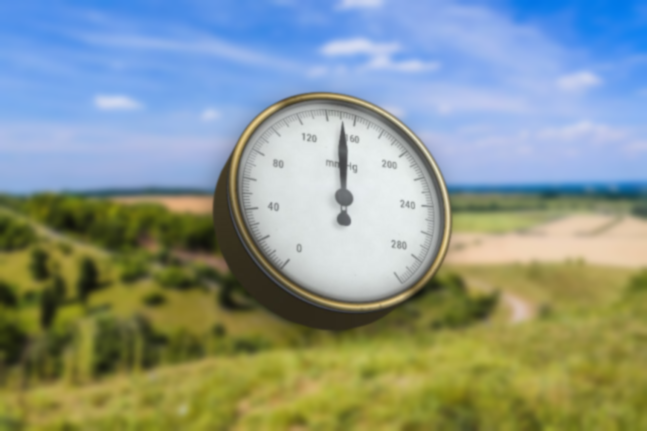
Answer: 150 mmHg
